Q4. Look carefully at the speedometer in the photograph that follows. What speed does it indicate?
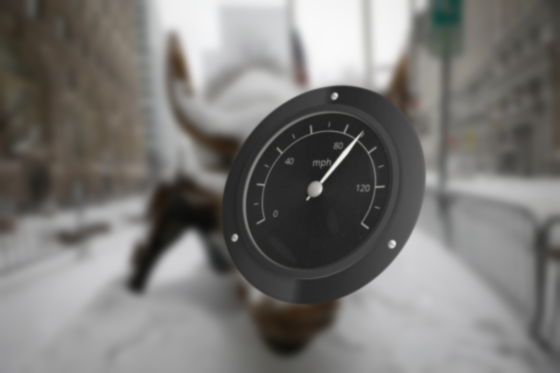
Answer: 90 mph
